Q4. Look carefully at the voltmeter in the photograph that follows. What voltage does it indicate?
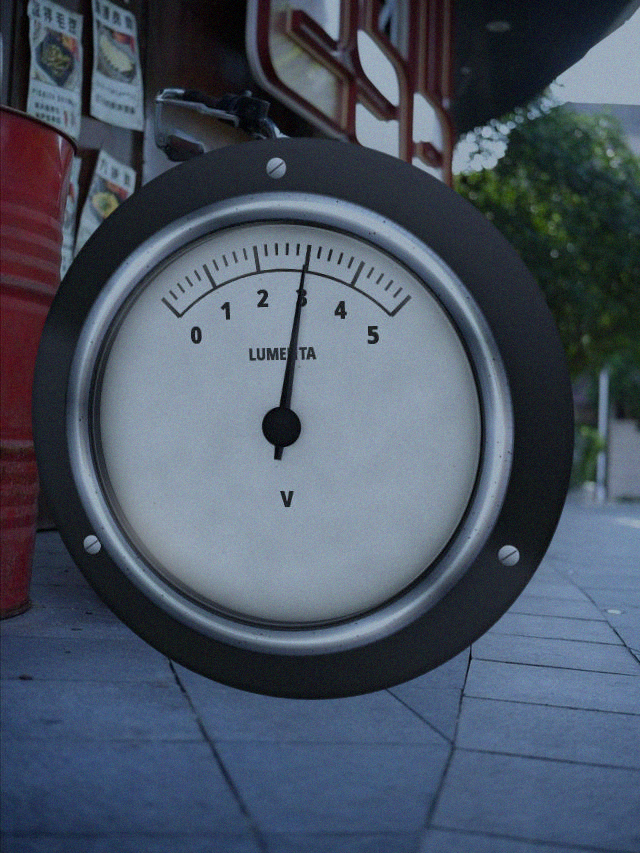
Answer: 3 V
